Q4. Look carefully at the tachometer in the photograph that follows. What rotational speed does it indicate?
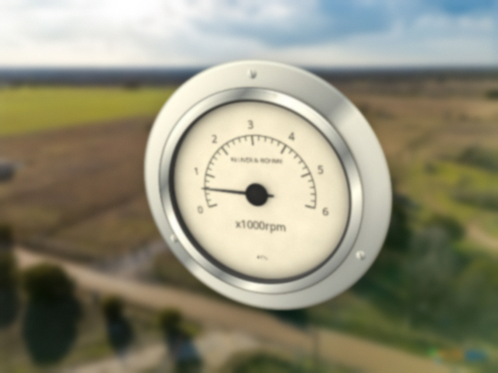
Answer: 600 rpm
